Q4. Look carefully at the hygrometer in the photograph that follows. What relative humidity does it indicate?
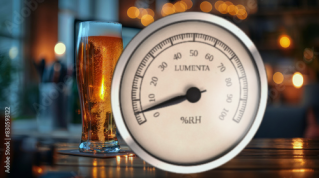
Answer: 5 %
